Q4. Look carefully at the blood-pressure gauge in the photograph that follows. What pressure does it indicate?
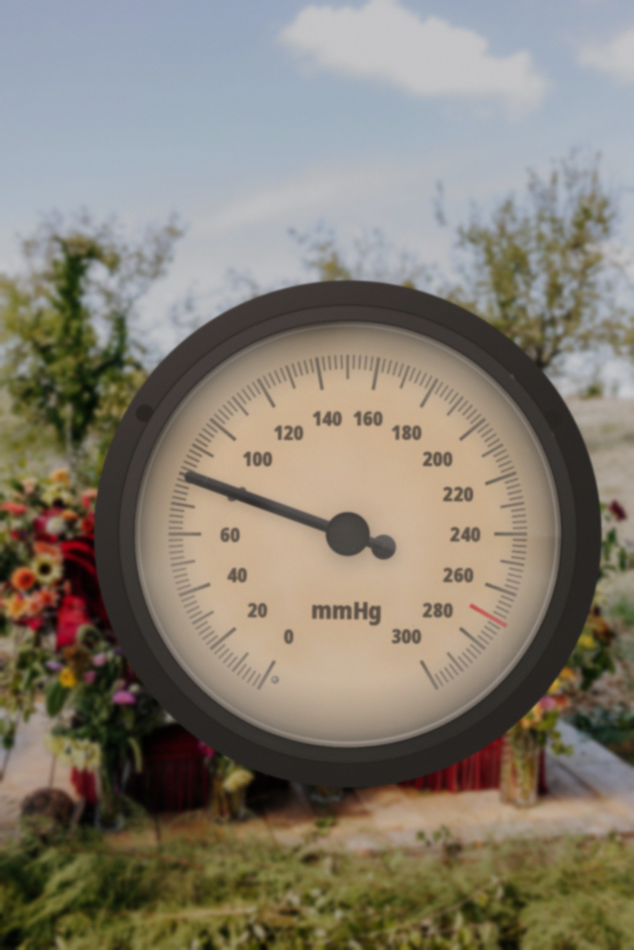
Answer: 80 mmHg
